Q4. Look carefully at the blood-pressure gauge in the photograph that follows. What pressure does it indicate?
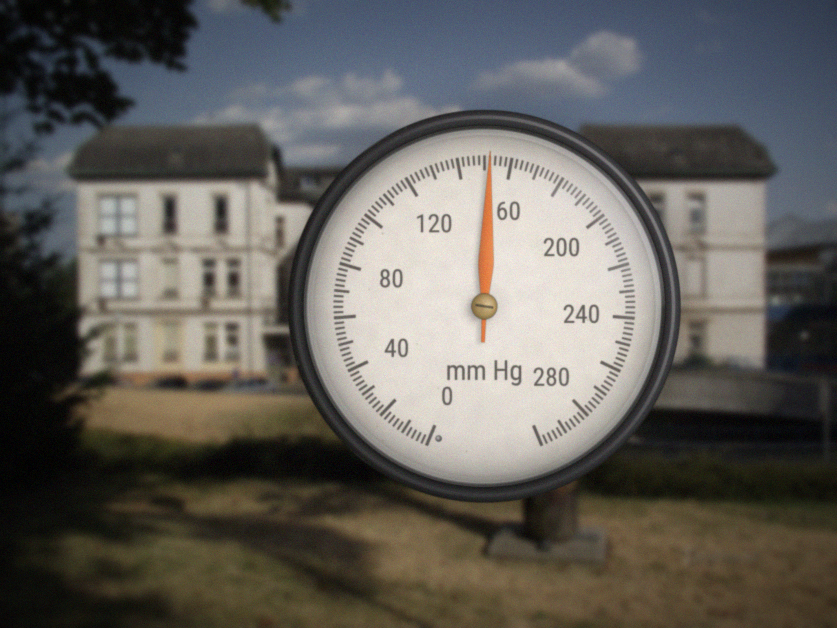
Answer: 152 mmHg
